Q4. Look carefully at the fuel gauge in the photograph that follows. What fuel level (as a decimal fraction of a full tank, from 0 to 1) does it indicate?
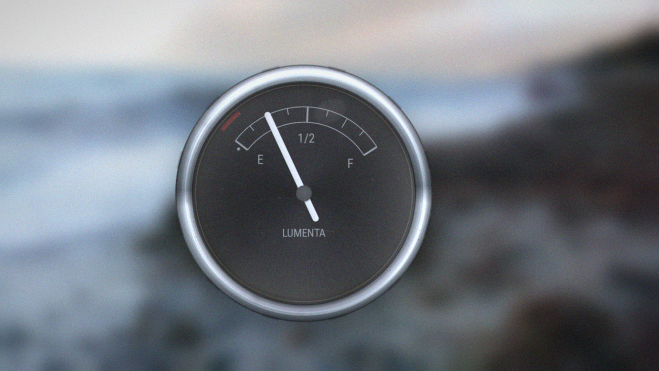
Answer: 0.25
